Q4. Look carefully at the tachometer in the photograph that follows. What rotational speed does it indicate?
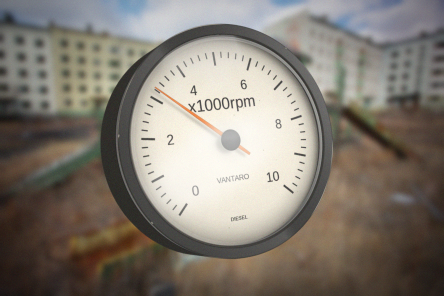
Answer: 3200 rpm
